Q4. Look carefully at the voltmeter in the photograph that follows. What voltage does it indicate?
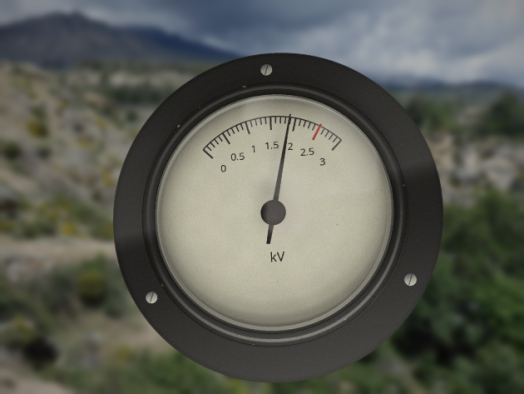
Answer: 1.9 kV
